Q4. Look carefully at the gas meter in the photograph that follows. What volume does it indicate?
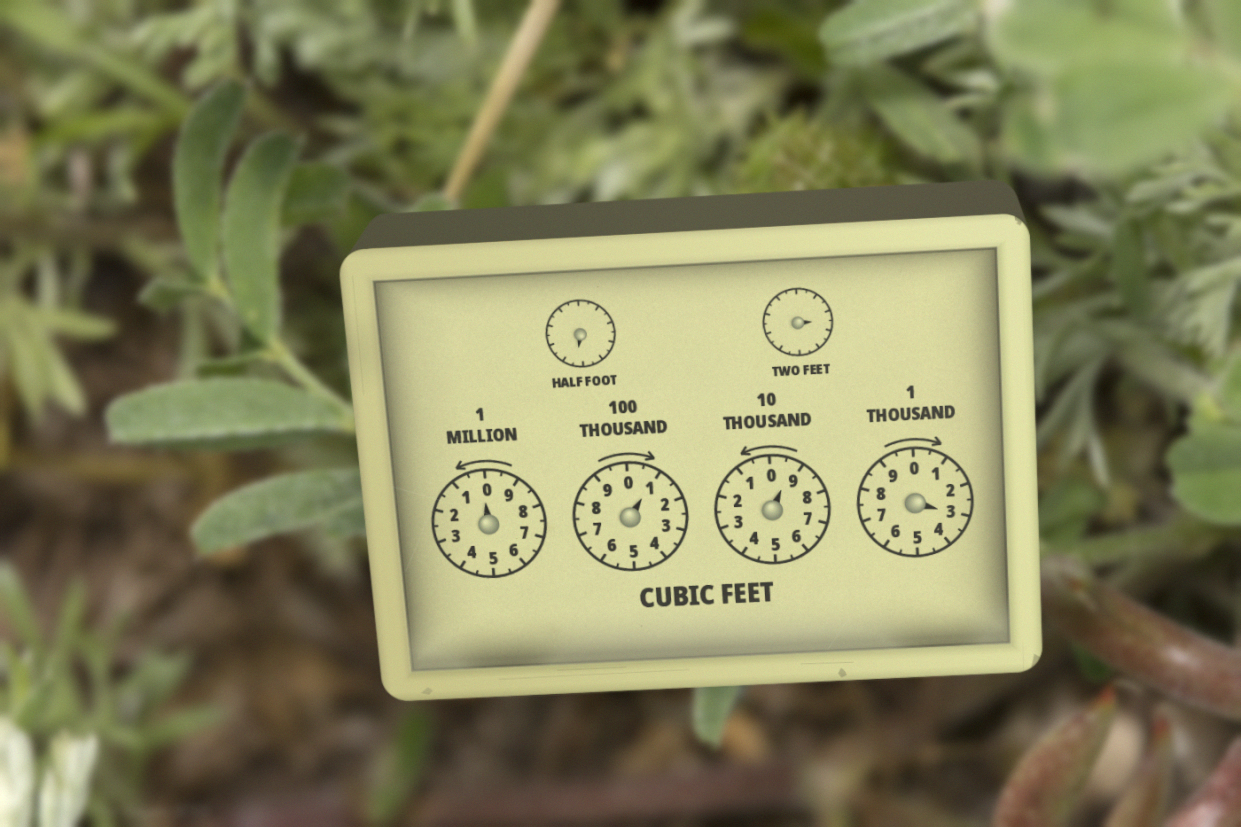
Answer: 9300 ft³
